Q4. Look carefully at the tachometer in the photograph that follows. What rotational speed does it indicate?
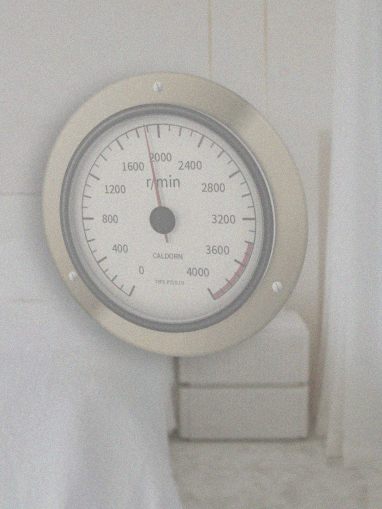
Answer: 1900 rpm
